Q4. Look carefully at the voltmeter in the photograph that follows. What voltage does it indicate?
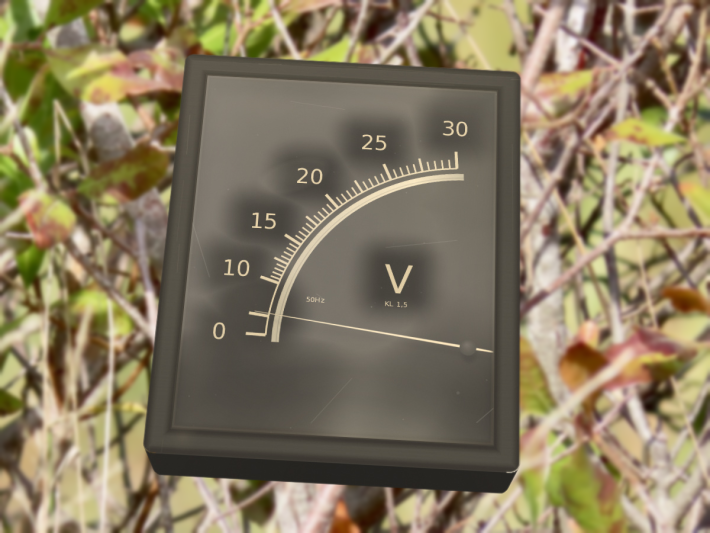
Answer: 5 V
